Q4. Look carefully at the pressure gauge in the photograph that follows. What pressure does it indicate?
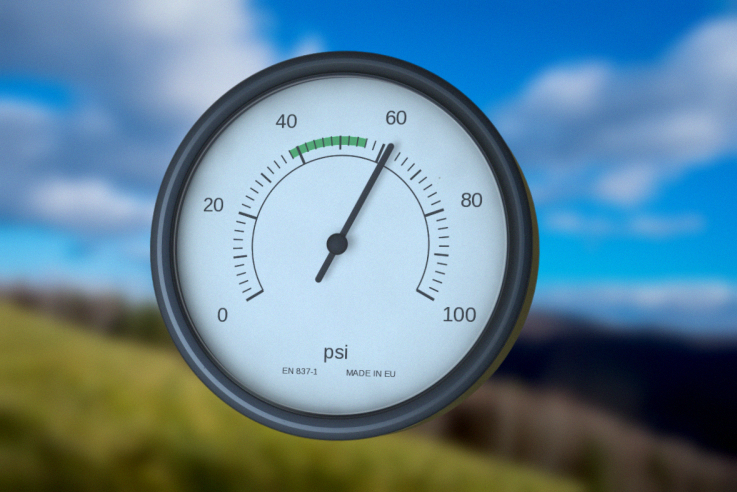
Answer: 62 psi
